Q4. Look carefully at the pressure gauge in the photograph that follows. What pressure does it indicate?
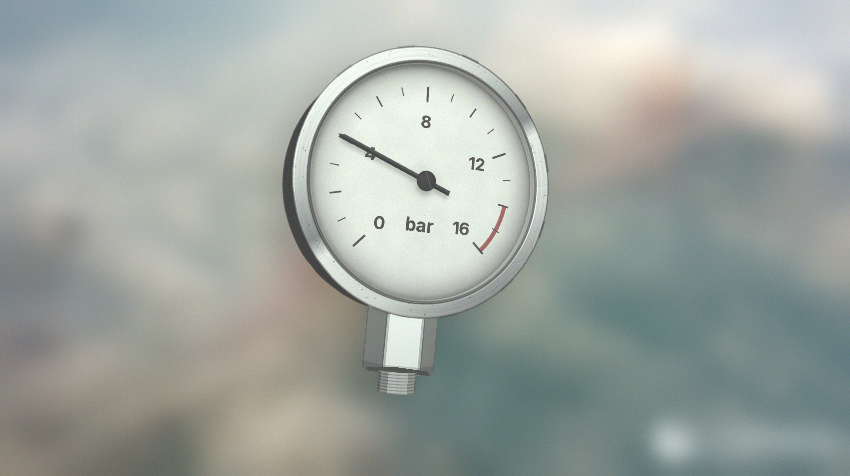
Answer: 4 bar
